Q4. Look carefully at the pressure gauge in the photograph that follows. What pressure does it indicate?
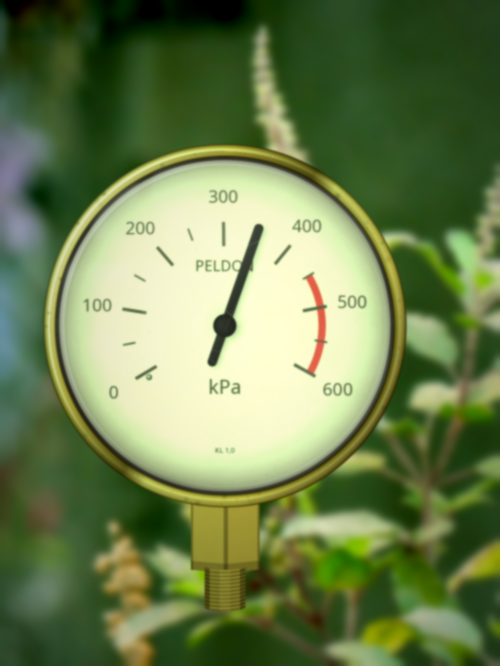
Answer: 350 kPa
